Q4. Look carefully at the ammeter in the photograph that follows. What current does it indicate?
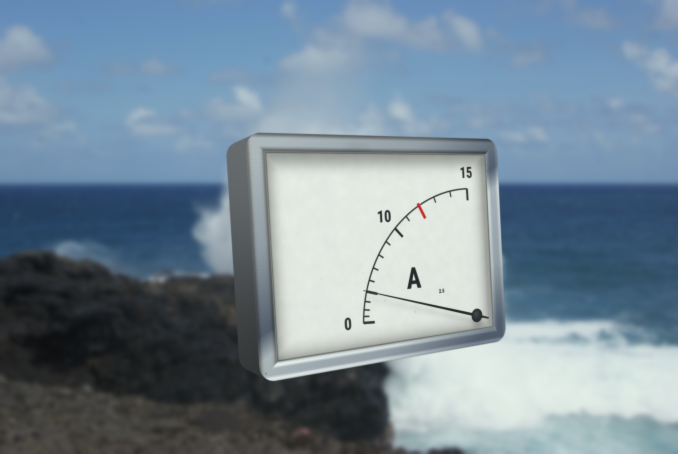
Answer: 5 A
